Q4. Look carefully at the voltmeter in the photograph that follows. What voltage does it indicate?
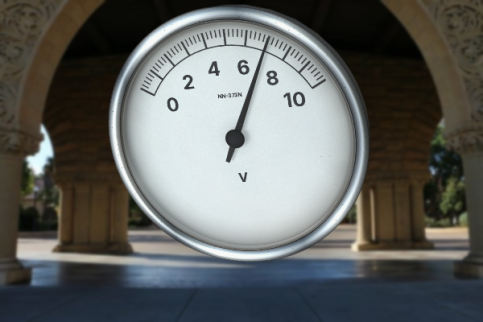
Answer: 7 V
